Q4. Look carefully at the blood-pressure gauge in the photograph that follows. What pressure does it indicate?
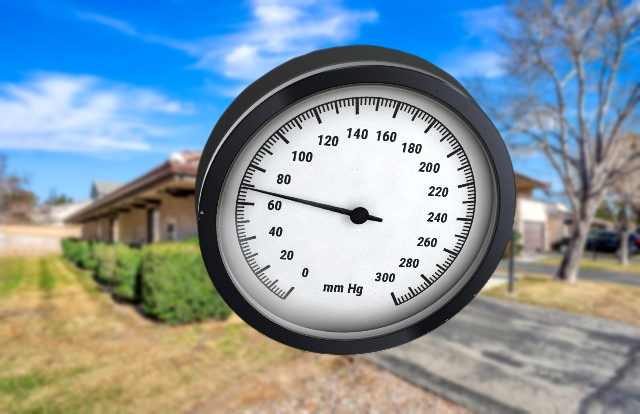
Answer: 70 mmHg
